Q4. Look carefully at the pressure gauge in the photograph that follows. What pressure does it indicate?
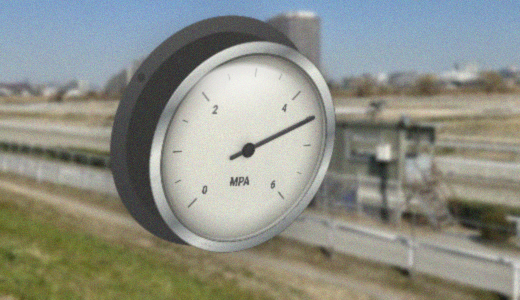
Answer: 4.5 MPa
